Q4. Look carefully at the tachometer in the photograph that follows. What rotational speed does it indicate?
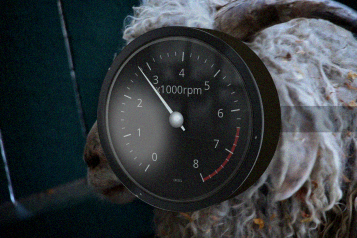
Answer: 2800 rpm
